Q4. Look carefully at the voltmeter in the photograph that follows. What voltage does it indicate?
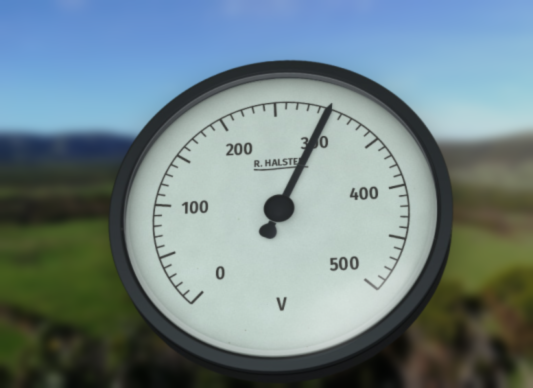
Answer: 300 V
